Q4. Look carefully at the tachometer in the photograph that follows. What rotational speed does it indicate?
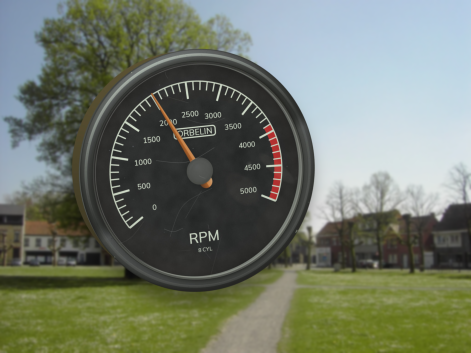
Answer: 2000 rpm
